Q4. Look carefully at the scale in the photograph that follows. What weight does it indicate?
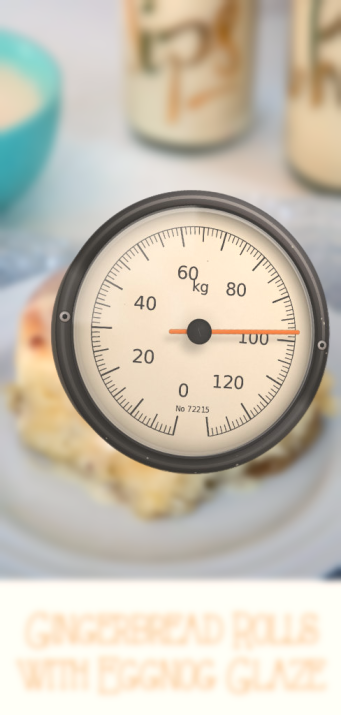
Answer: 98 kg
